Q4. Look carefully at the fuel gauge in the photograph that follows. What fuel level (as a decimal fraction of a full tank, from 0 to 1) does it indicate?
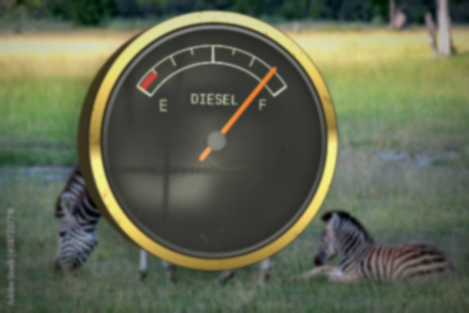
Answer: 0.875
